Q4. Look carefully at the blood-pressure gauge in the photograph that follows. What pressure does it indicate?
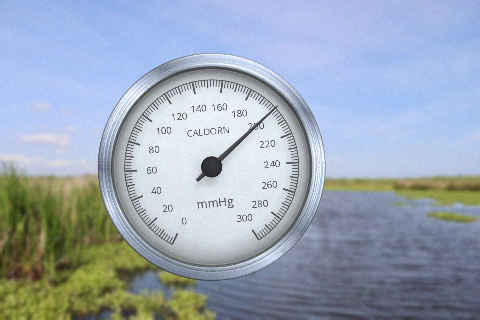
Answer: 200 mmHg
